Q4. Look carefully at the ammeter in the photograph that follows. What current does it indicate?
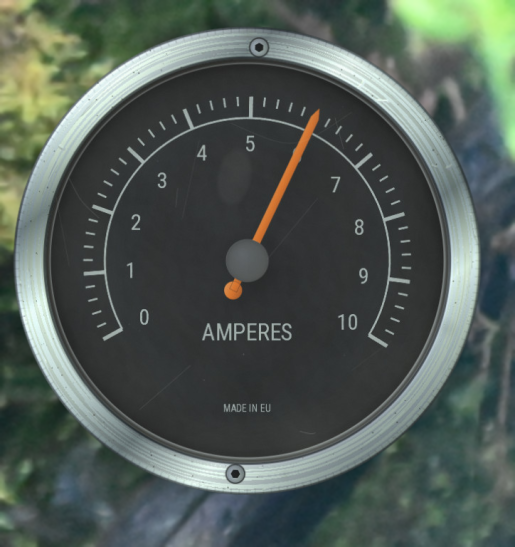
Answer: 6 A
